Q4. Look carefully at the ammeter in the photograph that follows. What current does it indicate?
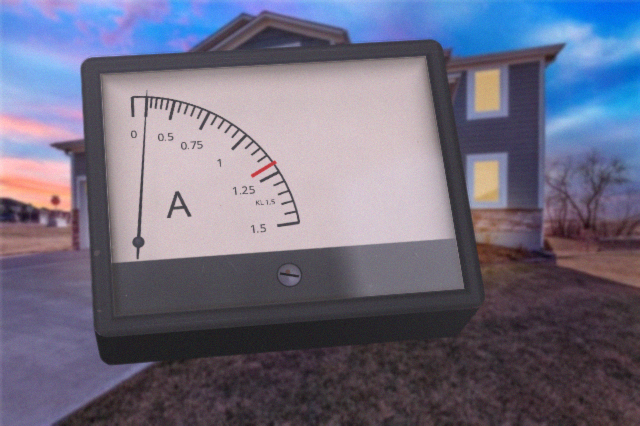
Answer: 0.25 A
